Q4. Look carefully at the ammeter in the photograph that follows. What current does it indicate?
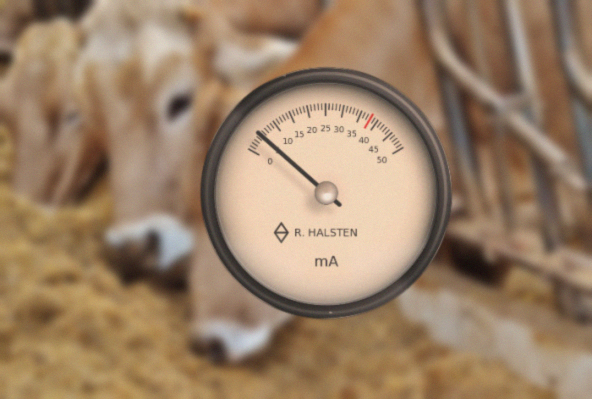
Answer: 5 mA
